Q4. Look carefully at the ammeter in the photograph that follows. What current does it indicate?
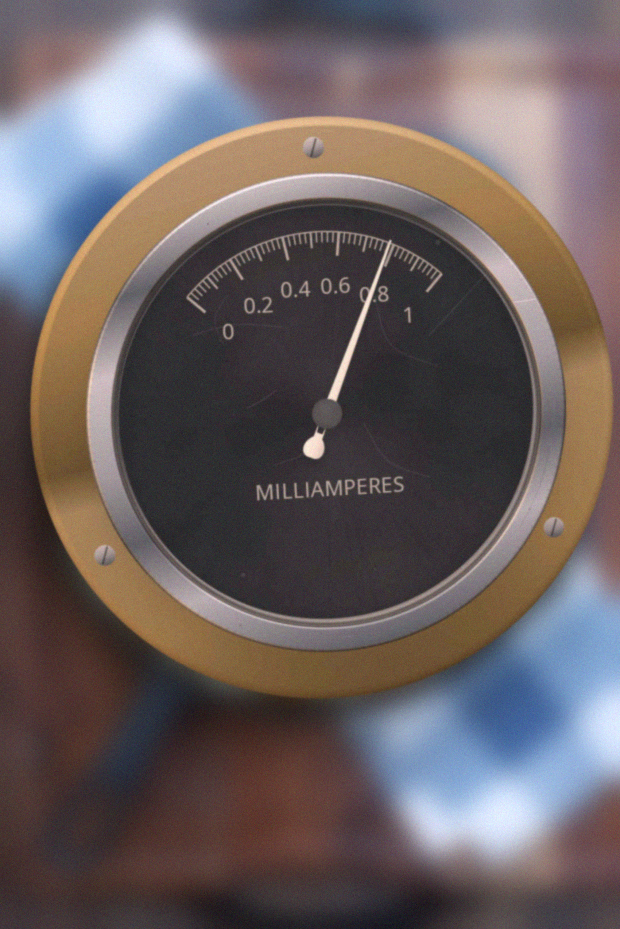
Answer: 0.78 mA
